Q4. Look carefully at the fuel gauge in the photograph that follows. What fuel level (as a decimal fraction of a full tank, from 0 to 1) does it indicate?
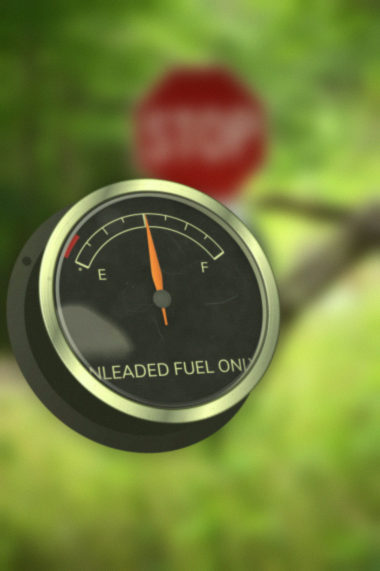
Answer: 0.5
